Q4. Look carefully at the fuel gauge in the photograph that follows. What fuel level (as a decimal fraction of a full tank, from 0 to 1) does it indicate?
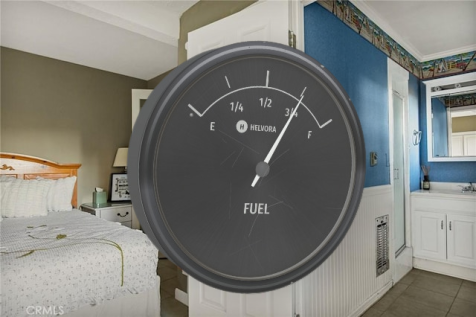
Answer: 0.75
